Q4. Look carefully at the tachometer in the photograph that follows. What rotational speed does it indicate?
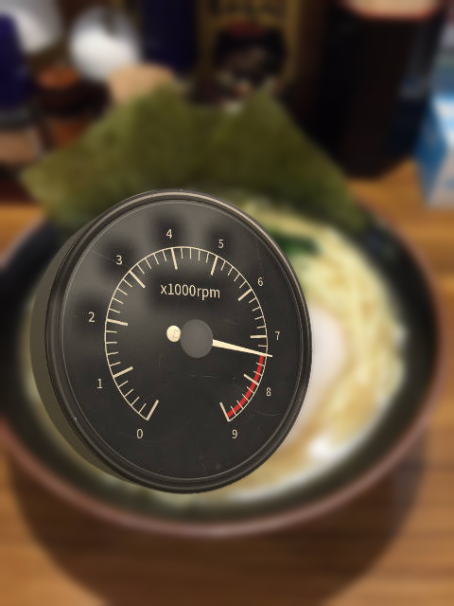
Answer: 7400 rpm
